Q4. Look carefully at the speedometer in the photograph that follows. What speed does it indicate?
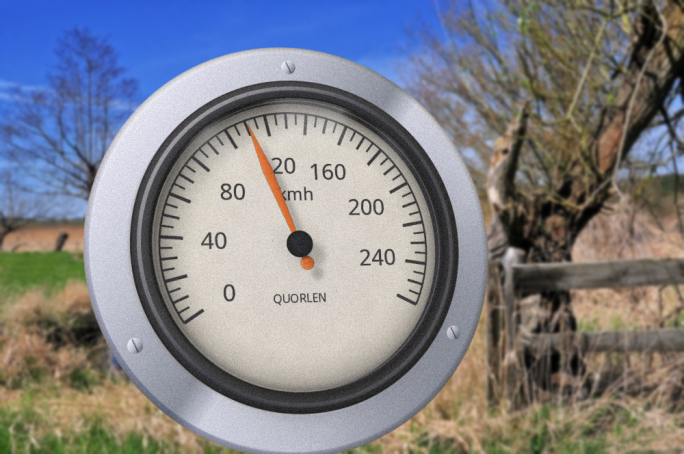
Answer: 110 km/h
